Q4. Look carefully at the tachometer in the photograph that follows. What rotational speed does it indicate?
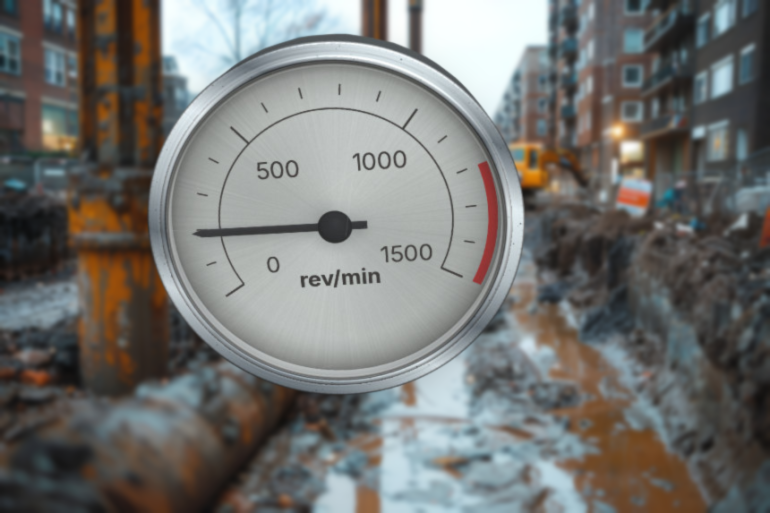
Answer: 200 rpm
